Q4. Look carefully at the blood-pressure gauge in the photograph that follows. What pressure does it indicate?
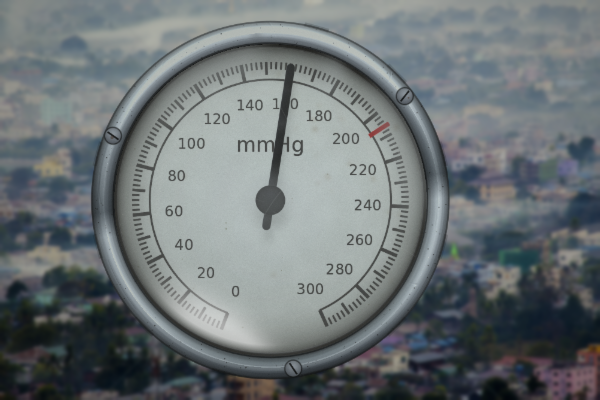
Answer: 160 mmHg
